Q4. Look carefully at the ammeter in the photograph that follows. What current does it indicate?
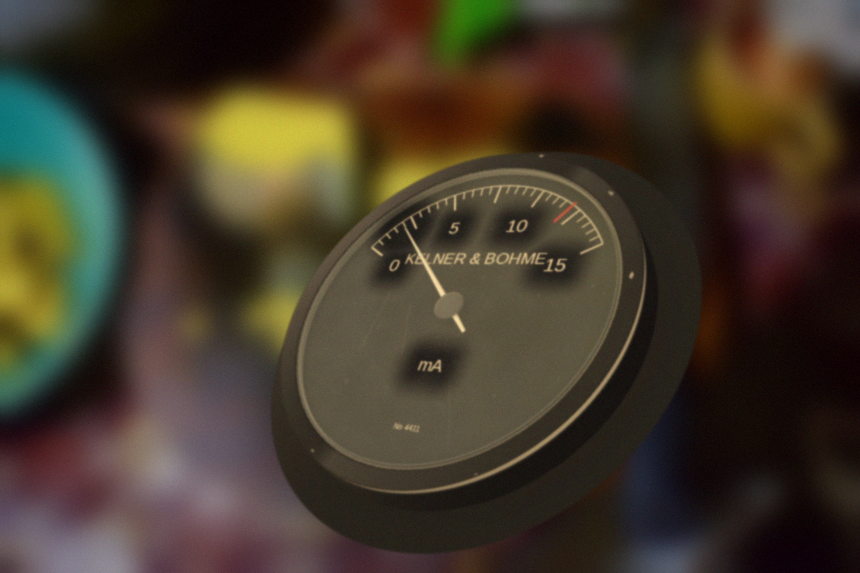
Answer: 2 mA
